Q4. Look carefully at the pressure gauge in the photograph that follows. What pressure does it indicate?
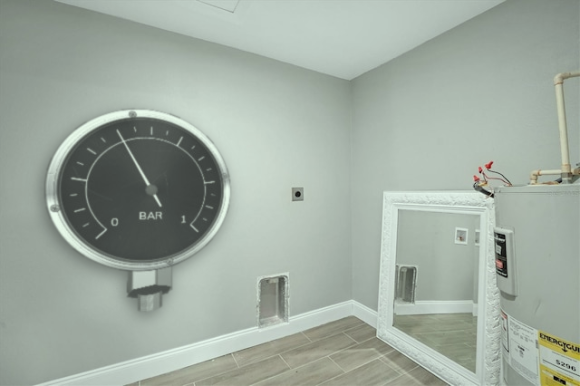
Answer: 0.4 bar
